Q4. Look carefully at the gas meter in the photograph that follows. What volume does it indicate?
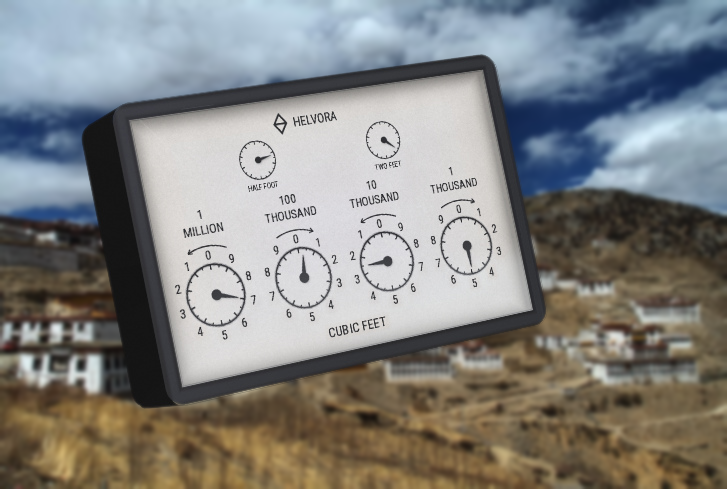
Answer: 702500 ft³
